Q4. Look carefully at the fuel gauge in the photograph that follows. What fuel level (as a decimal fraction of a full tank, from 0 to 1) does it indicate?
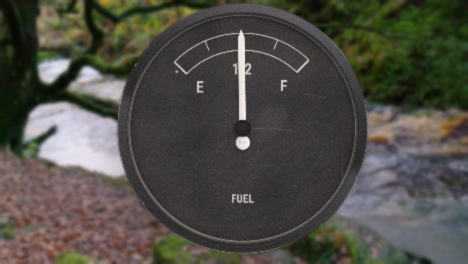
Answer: 0.5
